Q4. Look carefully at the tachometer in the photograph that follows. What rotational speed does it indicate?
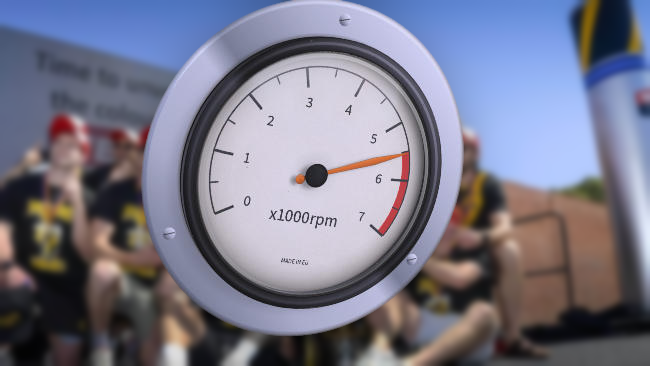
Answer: 5500 rpm
